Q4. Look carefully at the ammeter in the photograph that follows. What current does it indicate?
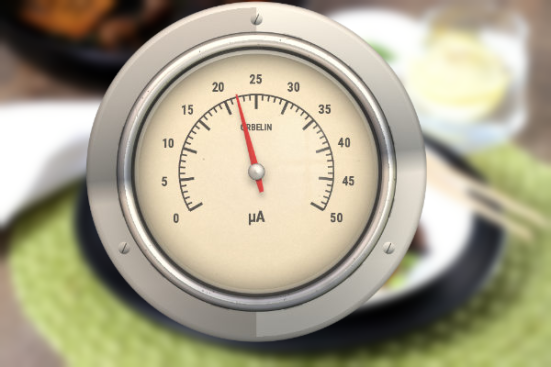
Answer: 22 µA
